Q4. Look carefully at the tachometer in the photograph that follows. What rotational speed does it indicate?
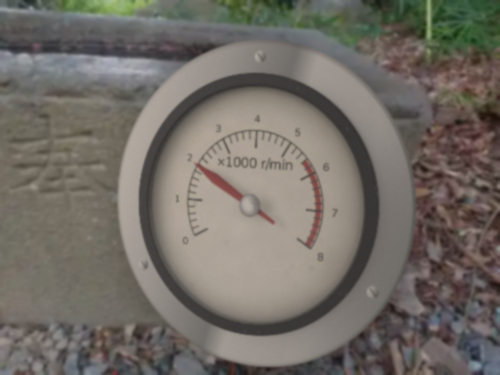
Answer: 2000 rpm
